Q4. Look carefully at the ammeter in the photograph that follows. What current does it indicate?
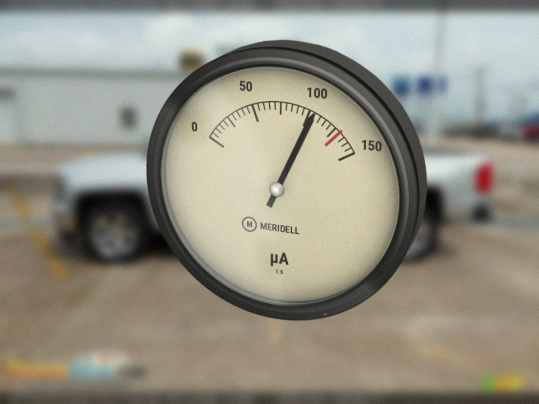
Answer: 105 µA
